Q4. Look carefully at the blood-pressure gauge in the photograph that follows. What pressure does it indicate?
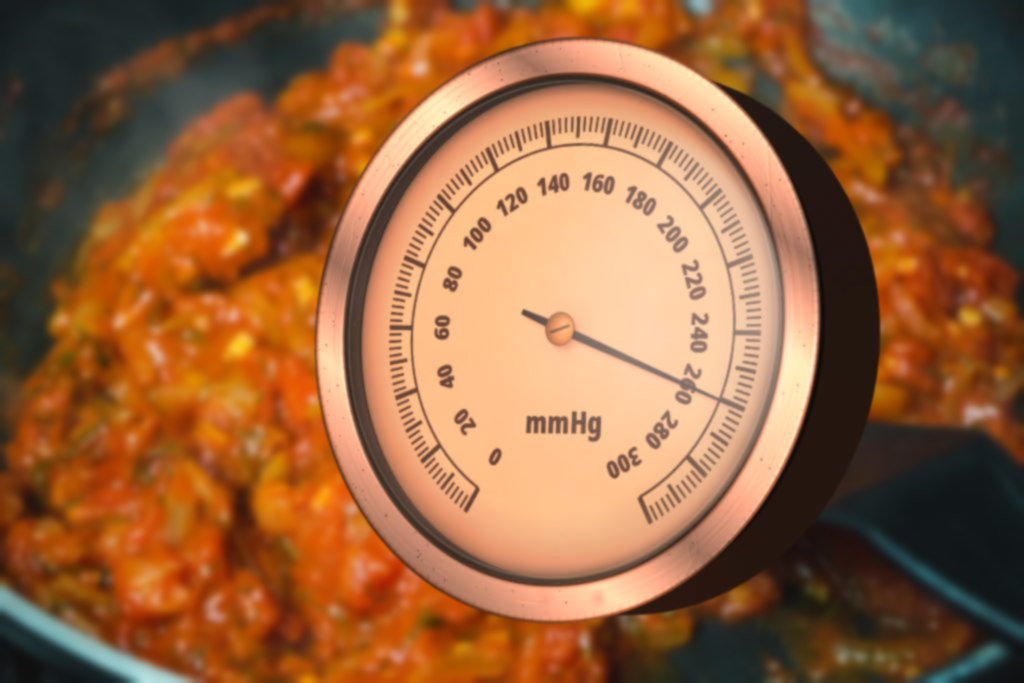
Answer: 260 mmHg
